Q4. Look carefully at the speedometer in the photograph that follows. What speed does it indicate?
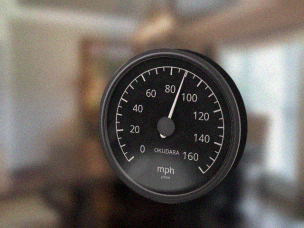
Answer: 90 mph
